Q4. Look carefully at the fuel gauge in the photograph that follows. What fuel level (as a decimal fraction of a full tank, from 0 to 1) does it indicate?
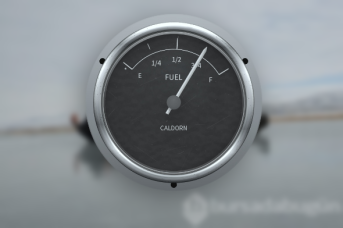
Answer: 0.75
